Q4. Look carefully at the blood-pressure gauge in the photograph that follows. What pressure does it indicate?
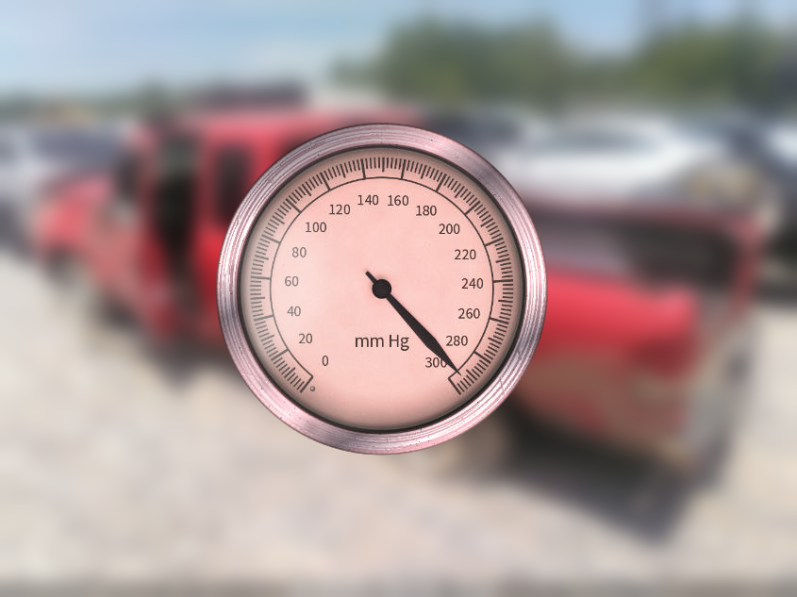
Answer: 294 mmHg
